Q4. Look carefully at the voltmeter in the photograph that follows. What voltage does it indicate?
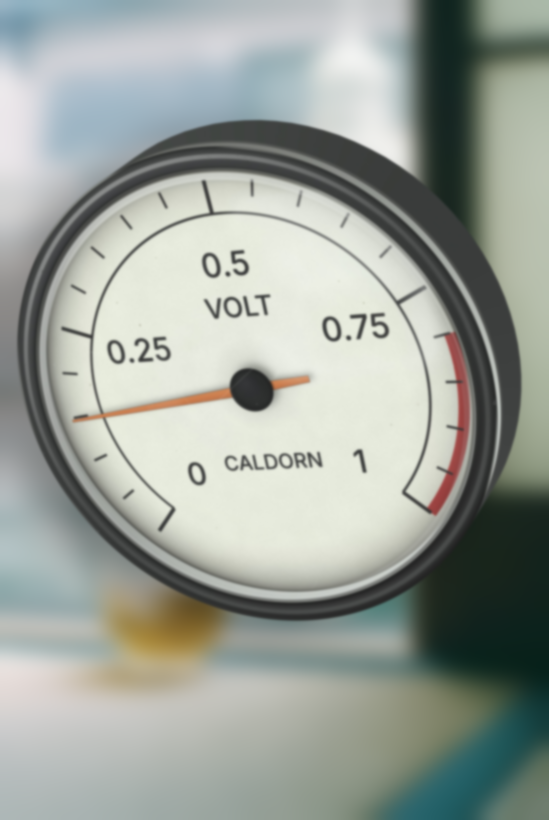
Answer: 0.15 V
